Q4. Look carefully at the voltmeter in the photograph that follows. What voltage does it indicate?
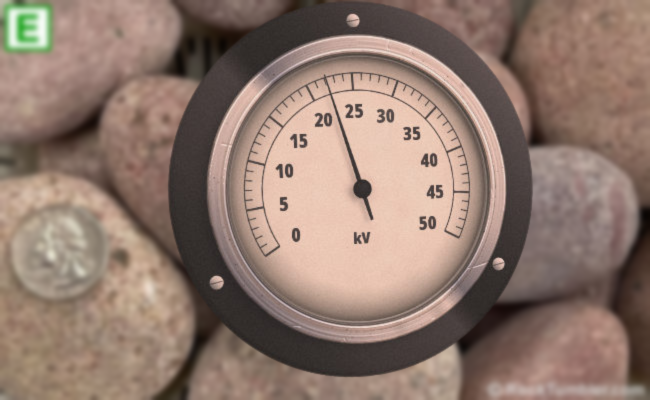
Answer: 22 kV
